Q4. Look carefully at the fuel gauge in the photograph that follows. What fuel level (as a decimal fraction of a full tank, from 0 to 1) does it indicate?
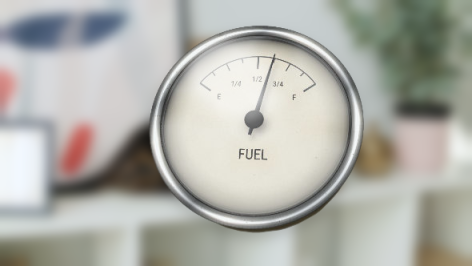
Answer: 0.625
